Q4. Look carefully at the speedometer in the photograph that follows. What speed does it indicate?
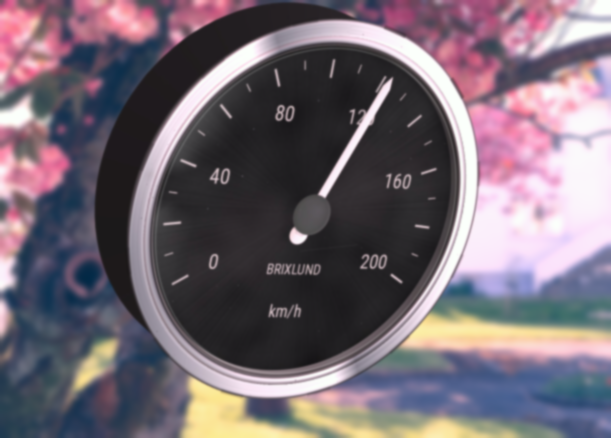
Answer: 120 km/h
